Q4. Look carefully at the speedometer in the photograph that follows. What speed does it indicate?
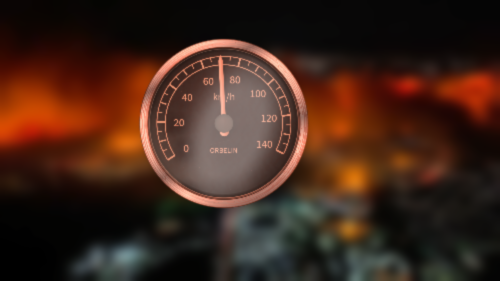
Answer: 70 km/h
